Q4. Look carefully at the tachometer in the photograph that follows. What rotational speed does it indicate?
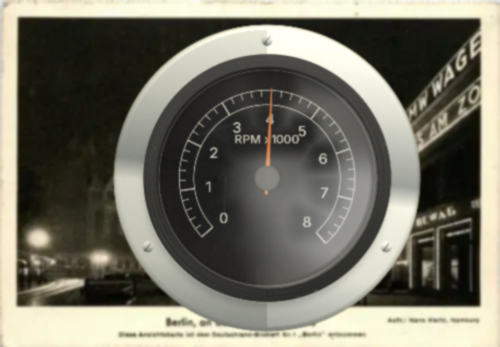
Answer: 4000 rpm
